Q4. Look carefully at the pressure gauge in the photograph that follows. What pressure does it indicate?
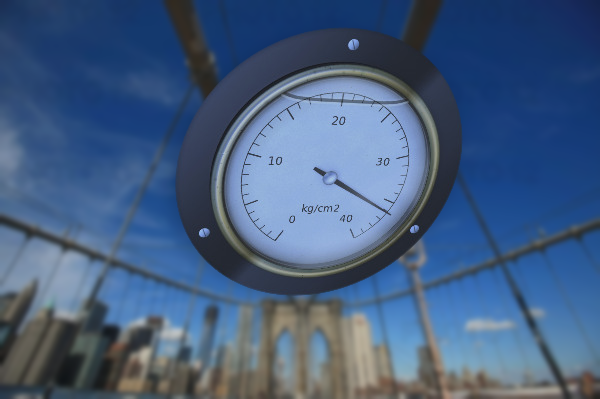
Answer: 36 kg/cm²
